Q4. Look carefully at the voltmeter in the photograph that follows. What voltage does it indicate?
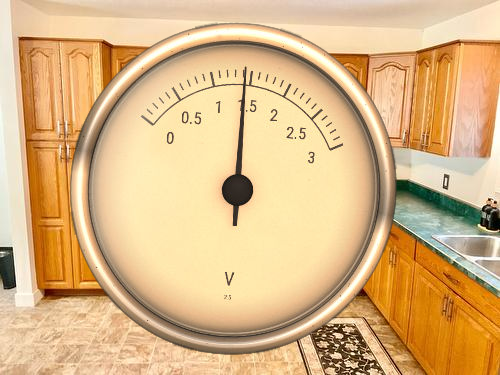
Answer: 1.4 V
